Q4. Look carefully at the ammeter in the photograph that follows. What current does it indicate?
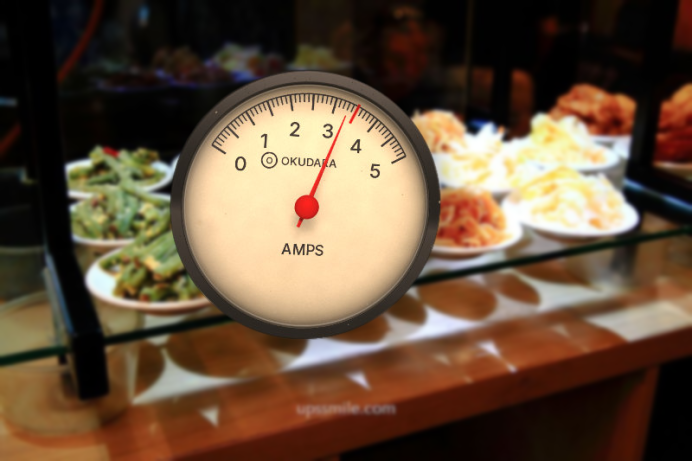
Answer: 3.3 A
